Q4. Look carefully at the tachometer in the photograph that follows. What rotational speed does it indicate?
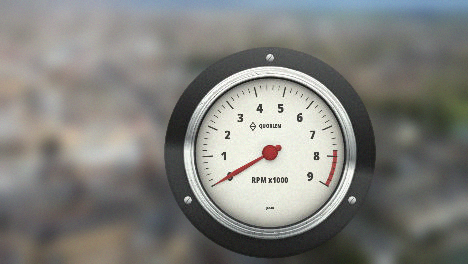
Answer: 0 rpm
